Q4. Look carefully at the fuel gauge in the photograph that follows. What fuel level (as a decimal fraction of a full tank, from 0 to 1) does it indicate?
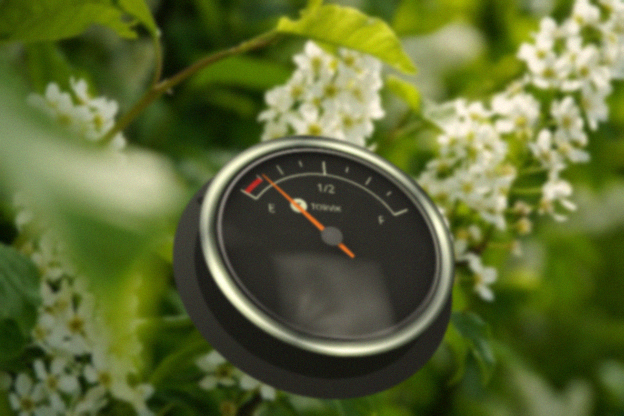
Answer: 0.125
